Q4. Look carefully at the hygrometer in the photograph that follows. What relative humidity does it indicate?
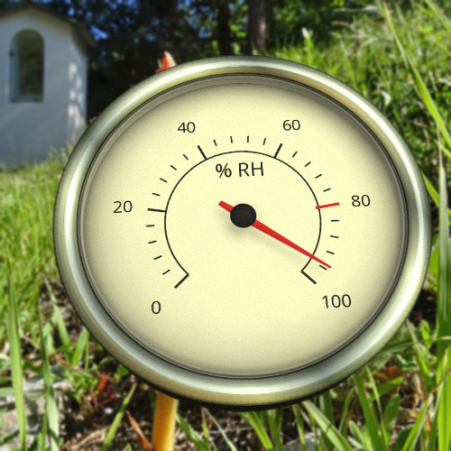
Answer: 96 %
